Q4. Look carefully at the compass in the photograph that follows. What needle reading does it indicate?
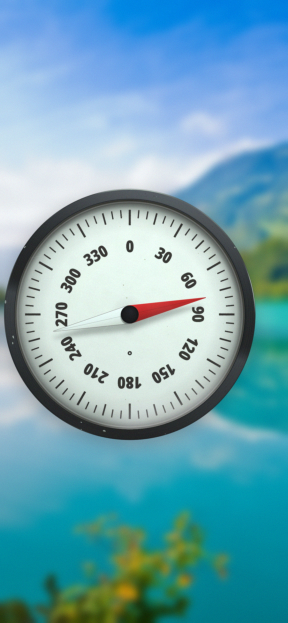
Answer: 77.5 °
